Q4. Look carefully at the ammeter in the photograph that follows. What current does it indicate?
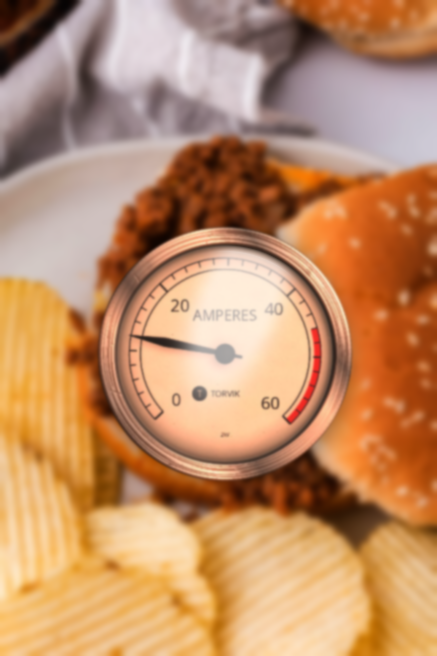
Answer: 12 A
